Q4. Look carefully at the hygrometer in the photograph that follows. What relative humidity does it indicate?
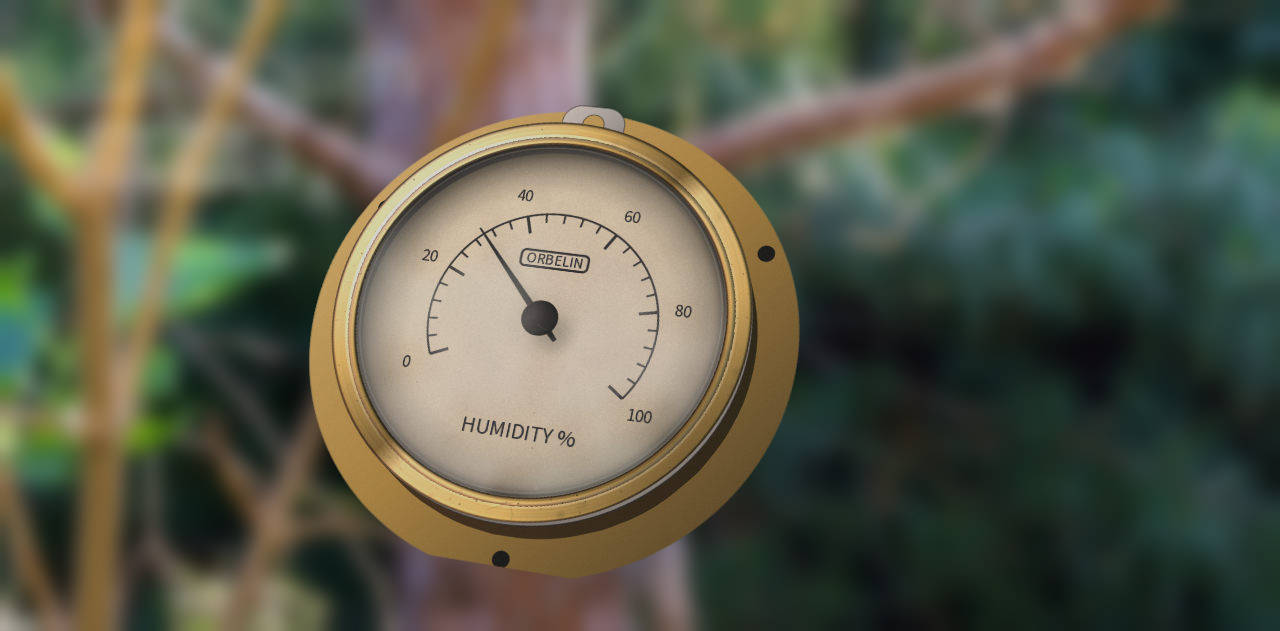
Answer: 30 %
